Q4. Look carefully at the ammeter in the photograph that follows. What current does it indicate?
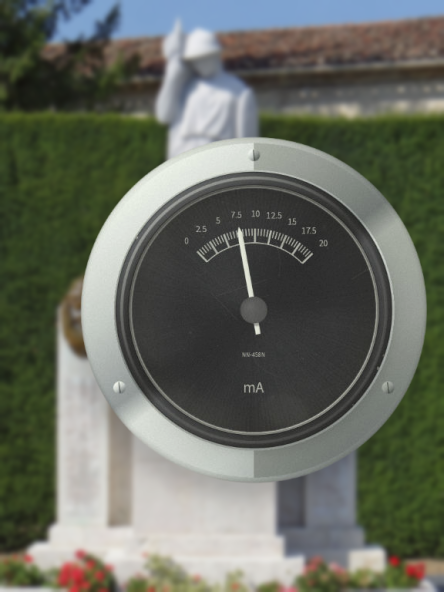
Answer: 7.5 mA
